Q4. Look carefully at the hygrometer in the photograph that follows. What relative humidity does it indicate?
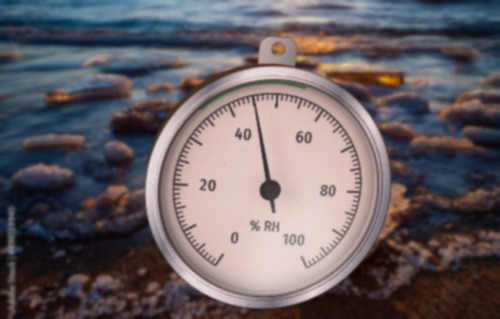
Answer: 45 %
